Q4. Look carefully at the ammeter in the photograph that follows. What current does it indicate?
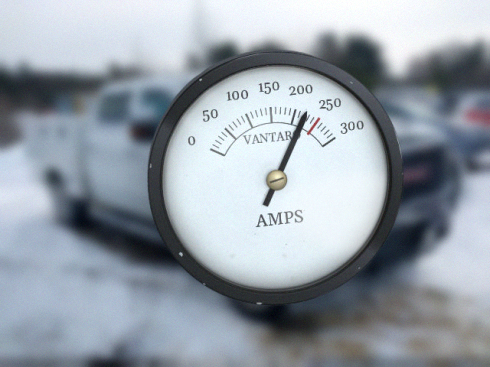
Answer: 220 A
